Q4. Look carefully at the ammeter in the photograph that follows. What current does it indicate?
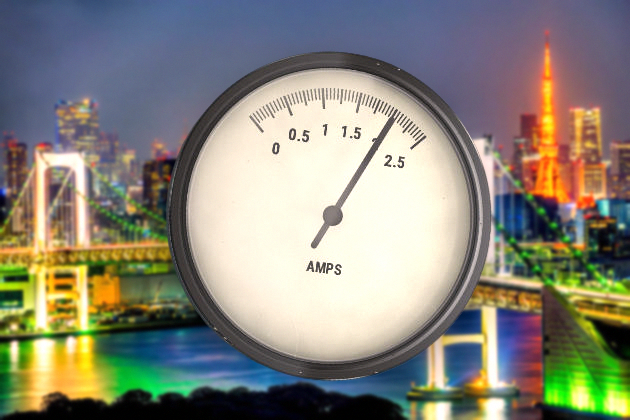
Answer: 2 A
